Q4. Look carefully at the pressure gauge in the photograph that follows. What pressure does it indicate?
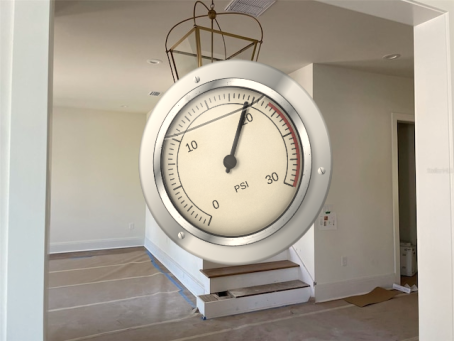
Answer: 19.5 psi
